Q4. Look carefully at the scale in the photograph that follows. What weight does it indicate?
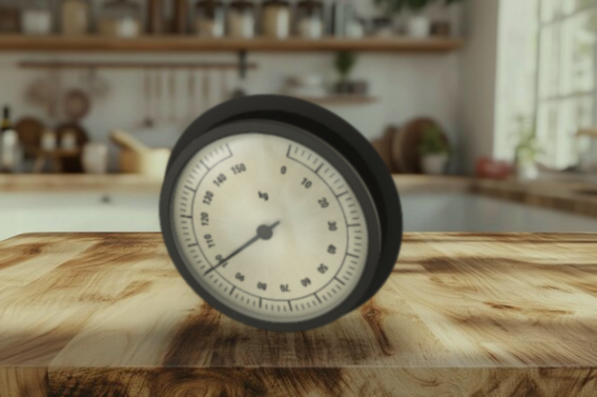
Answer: 100 kg
